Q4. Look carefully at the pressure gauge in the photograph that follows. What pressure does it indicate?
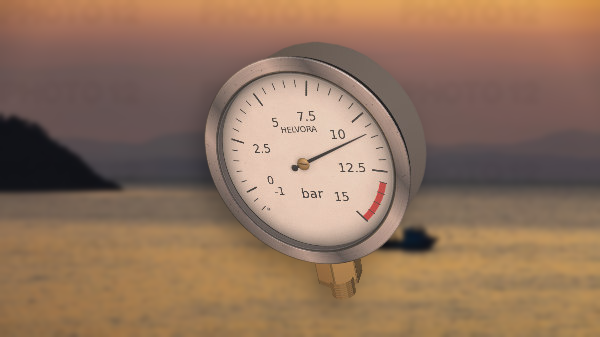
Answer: 10.75 bar
